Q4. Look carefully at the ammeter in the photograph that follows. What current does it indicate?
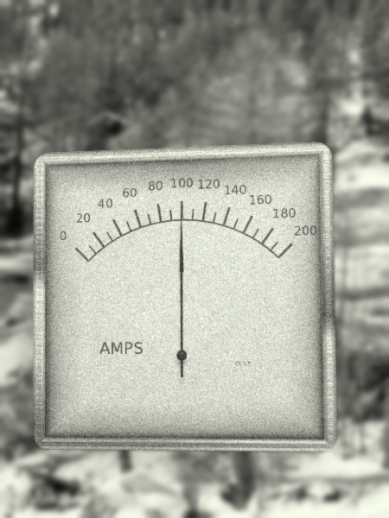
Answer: 100 A
